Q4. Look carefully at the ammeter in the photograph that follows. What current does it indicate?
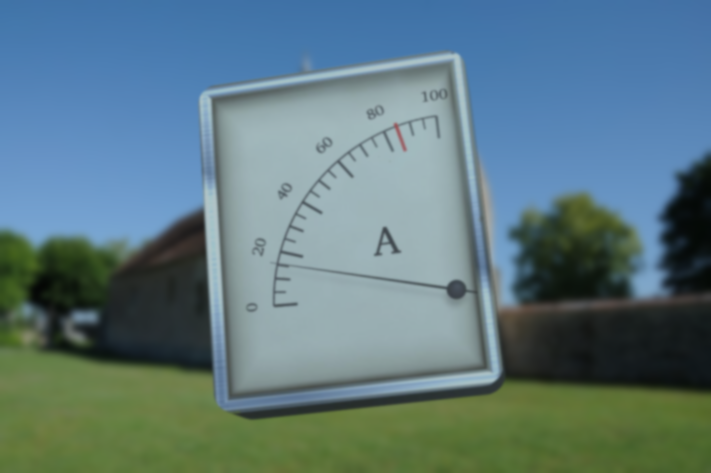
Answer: 15 A
